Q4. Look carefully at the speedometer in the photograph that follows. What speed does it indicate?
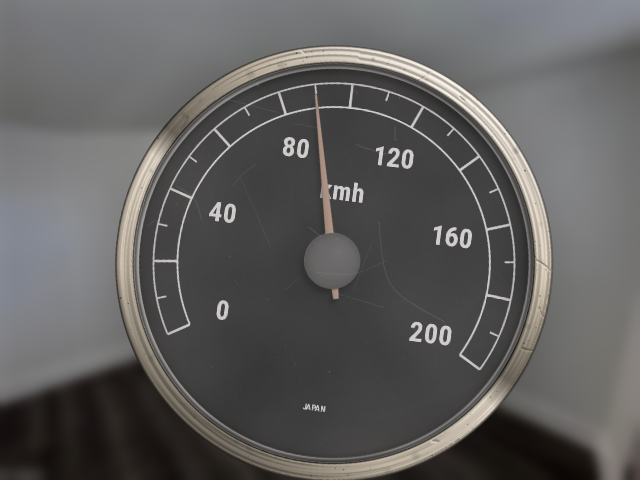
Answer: 90 km/h
